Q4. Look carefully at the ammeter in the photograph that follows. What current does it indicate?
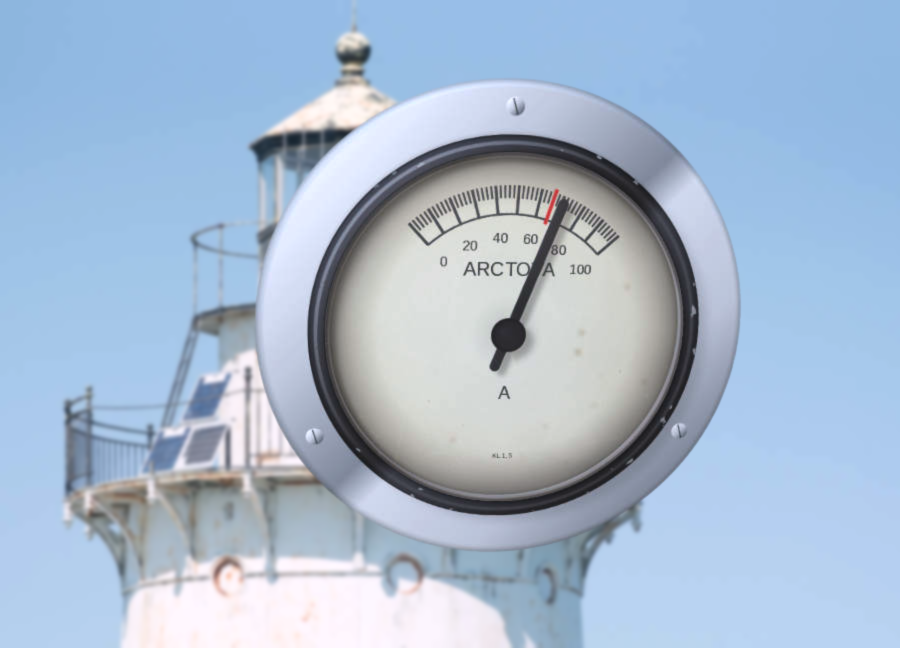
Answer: 70 A
